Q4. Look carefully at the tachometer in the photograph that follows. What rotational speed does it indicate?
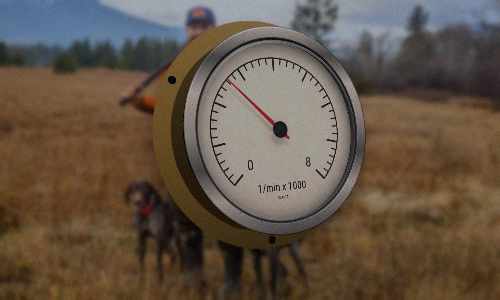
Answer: 2600 rpm
